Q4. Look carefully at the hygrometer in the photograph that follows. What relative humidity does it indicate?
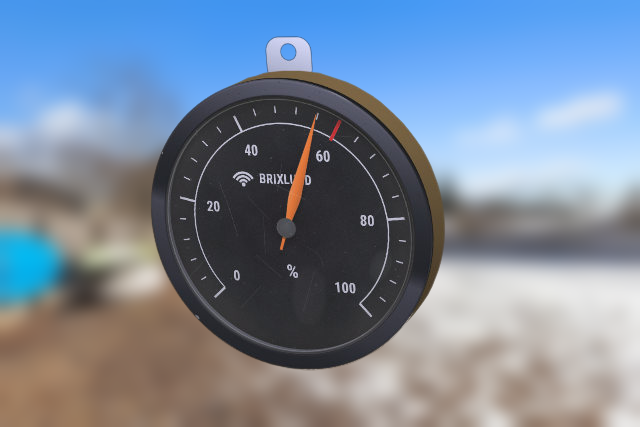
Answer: 56 %
